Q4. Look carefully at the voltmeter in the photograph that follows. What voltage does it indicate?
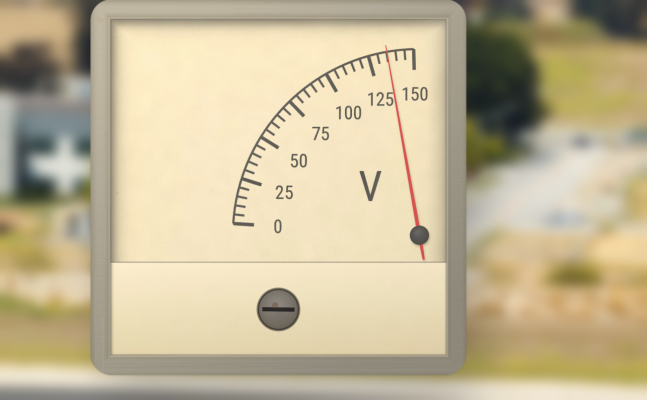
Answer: 135 V
